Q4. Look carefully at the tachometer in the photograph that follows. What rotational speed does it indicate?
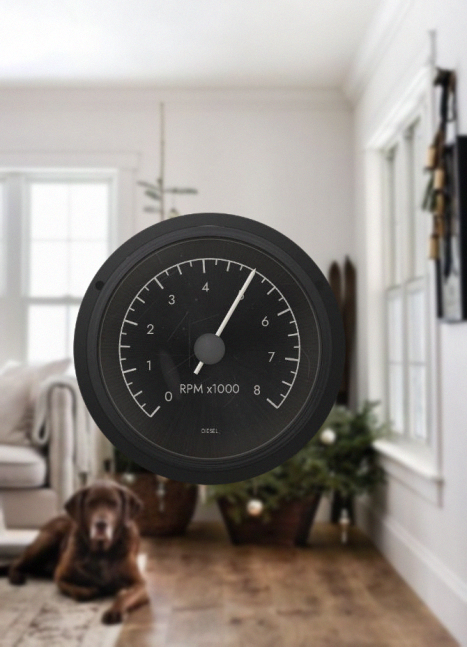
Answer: 5000 rpm
